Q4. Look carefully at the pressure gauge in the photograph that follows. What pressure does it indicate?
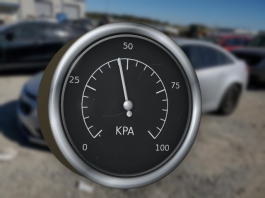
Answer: 45 kPa
